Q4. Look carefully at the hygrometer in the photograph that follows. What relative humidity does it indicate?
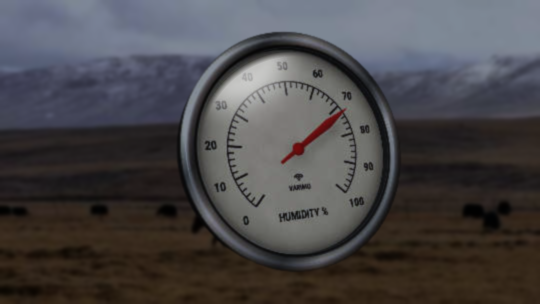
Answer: 72 %
